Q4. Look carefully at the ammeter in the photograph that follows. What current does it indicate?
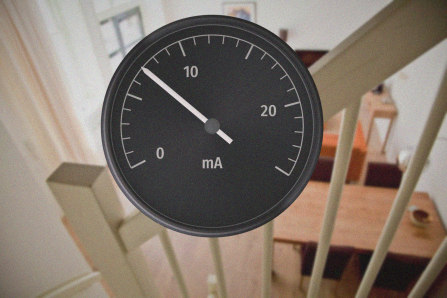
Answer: 7 mA
